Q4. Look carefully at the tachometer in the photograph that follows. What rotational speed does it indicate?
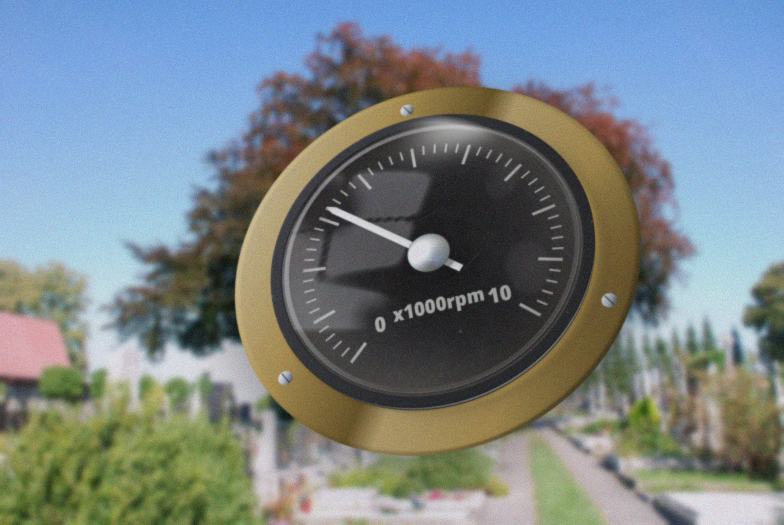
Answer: 3200 rpm
